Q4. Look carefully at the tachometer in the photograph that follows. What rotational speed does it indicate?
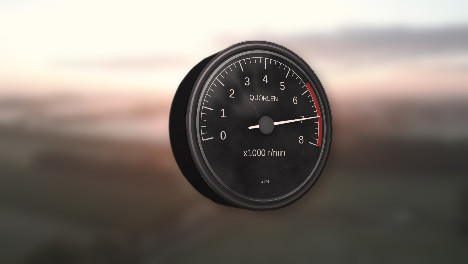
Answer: 7000 rpm
